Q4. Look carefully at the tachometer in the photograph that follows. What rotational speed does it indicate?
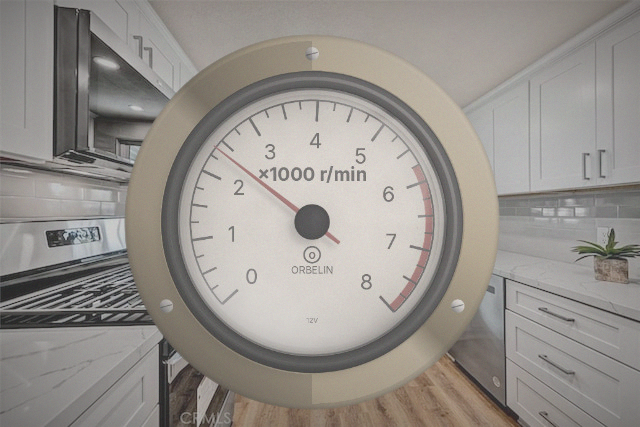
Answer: 2375 rpm
